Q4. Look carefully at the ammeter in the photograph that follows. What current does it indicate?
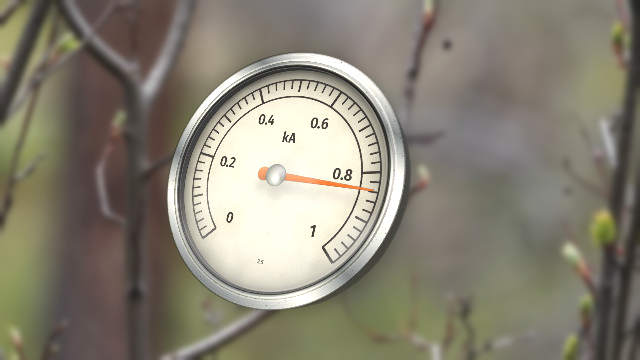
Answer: 0.84 kA
